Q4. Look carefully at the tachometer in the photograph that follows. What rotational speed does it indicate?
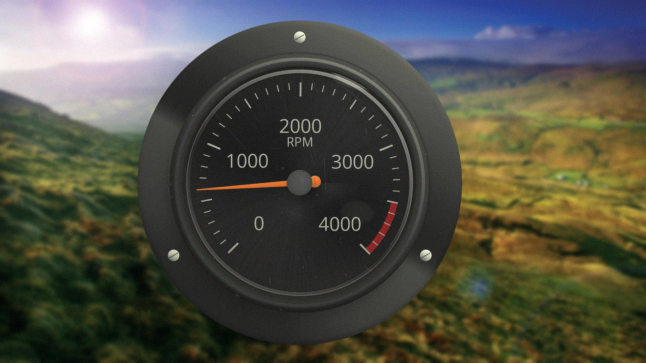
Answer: 600 rpm
